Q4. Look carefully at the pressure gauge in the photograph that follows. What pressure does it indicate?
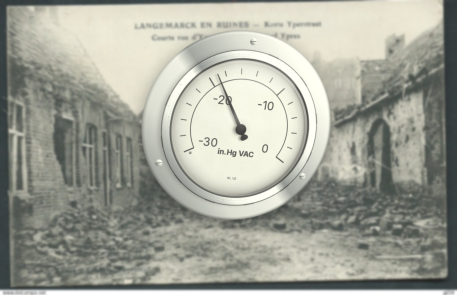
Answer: -19 inHg
